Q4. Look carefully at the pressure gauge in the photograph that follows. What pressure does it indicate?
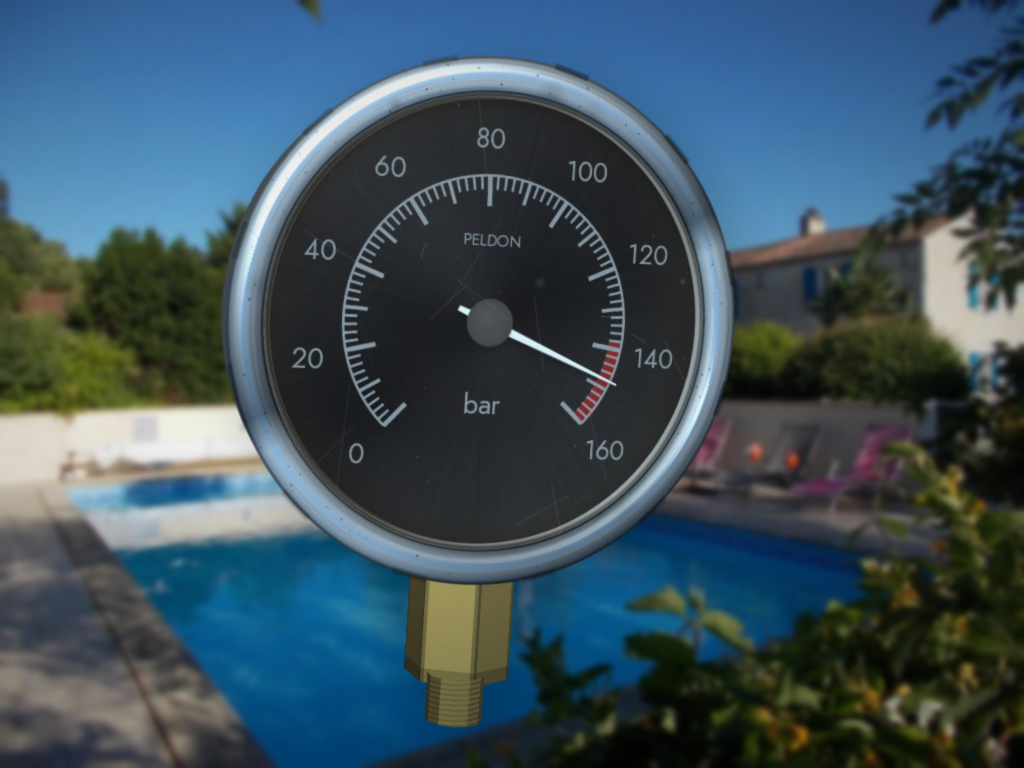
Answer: 148 bar
